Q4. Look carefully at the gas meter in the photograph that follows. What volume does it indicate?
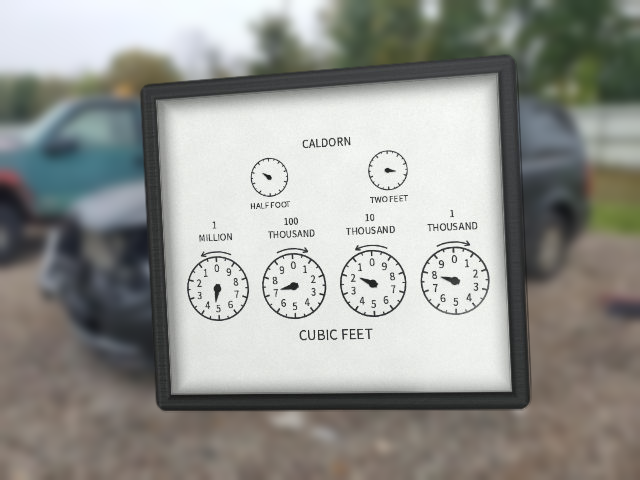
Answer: 471800 ft³
